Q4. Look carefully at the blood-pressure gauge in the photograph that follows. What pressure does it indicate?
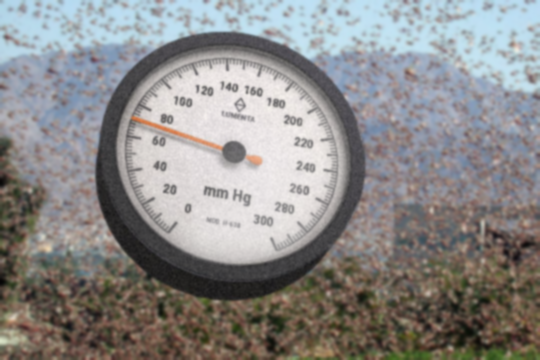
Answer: 70 mmHg
